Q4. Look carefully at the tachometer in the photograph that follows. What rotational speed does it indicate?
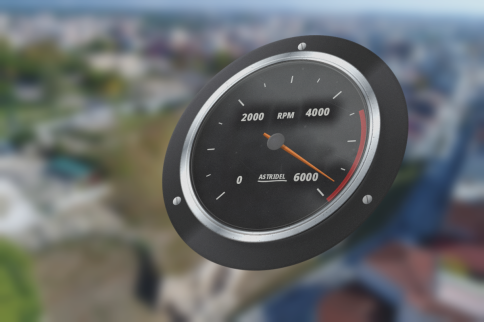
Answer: 5750 rpm
